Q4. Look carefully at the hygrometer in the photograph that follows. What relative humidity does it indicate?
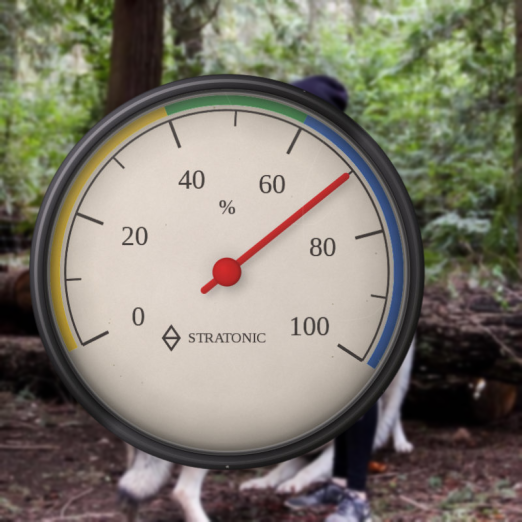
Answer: 70 %
